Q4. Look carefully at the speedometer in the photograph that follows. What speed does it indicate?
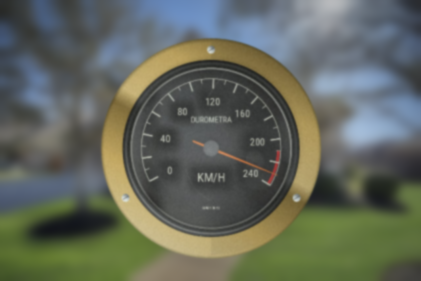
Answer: 230 km/h
